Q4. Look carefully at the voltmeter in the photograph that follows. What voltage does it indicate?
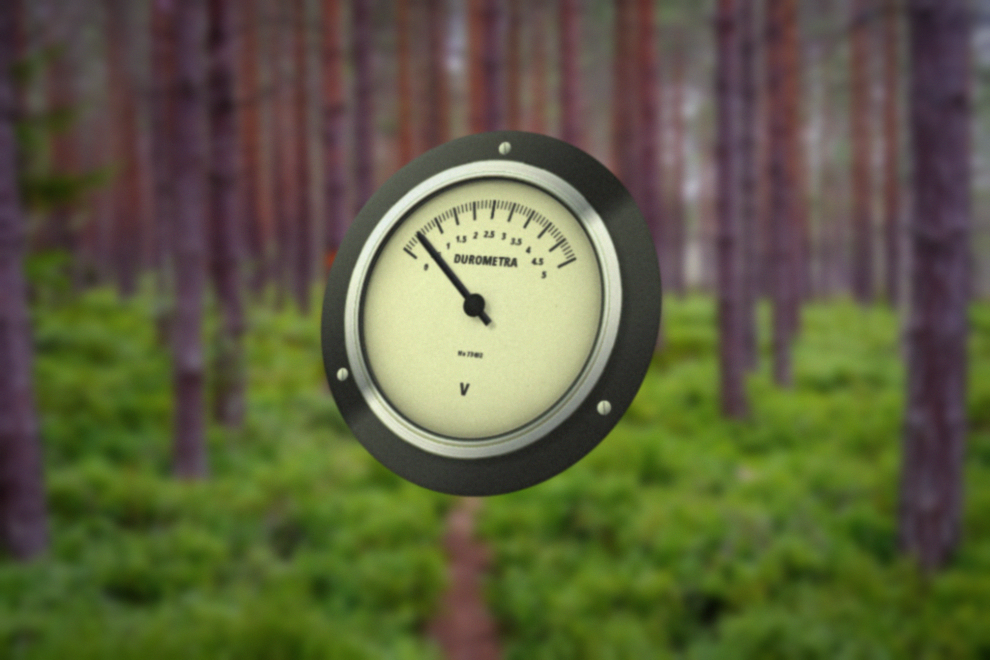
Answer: 0.5 V
